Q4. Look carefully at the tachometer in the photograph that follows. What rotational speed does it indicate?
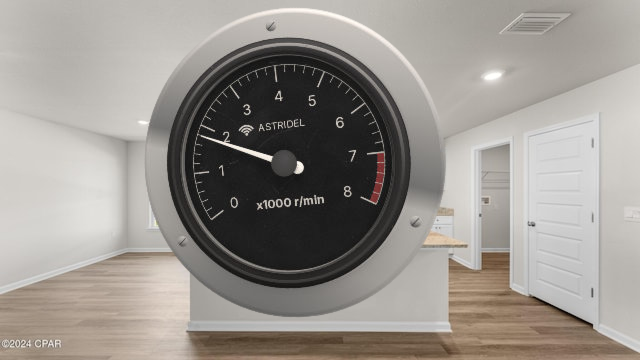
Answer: 1800 rpm
